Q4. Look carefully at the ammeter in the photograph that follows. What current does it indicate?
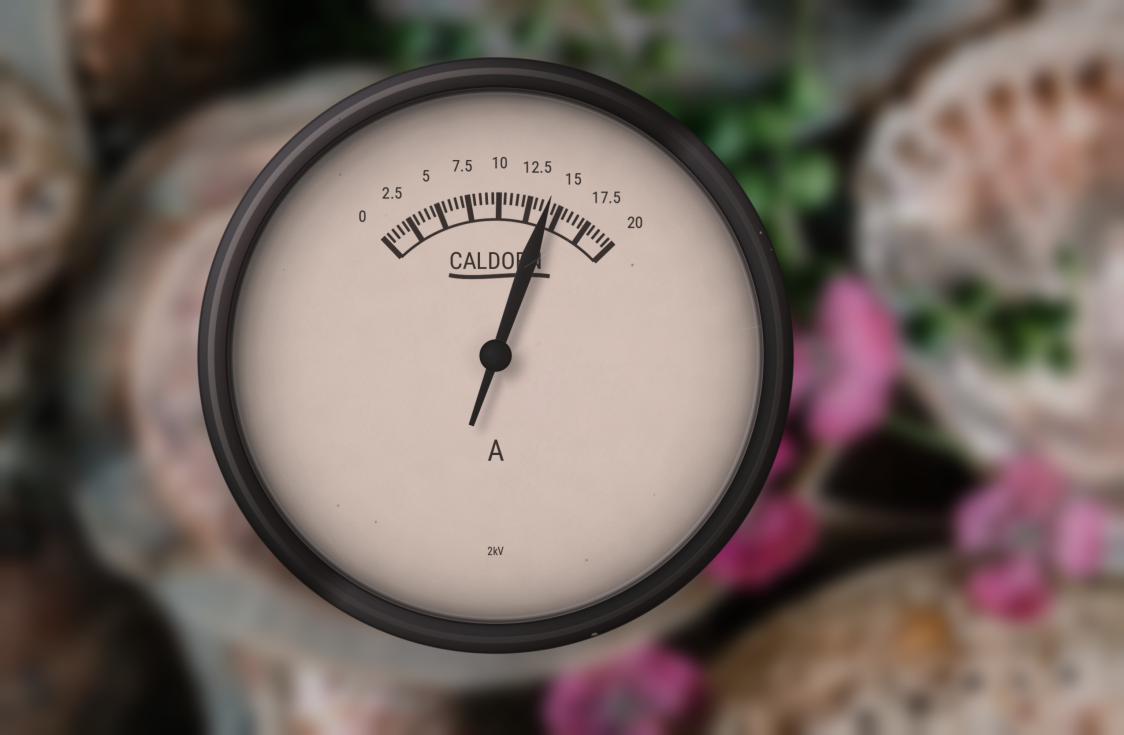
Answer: 14 A
